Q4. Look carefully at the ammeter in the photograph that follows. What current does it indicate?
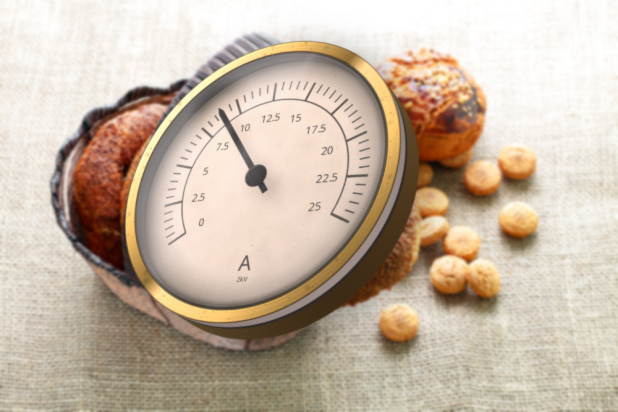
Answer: 9 A
